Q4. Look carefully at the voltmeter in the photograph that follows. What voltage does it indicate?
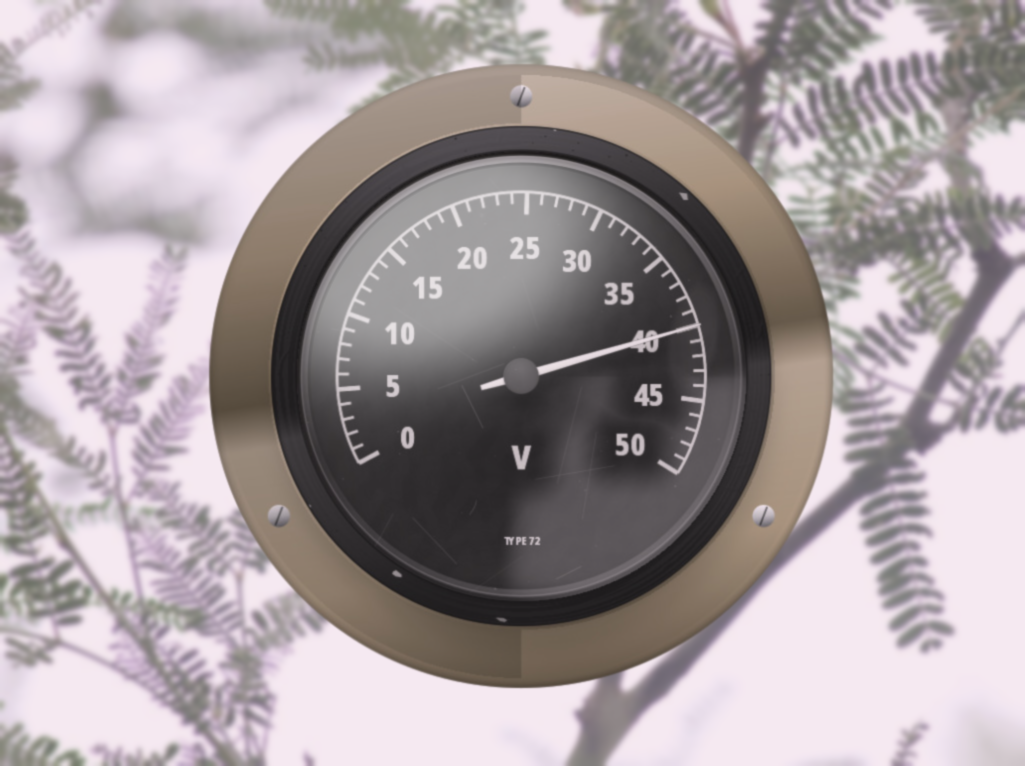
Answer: 40 V
